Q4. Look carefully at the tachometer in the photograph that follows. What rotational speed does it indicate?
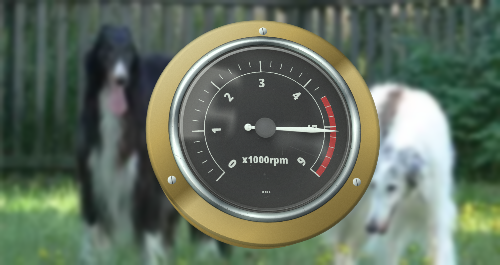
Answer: 5100 rpm
